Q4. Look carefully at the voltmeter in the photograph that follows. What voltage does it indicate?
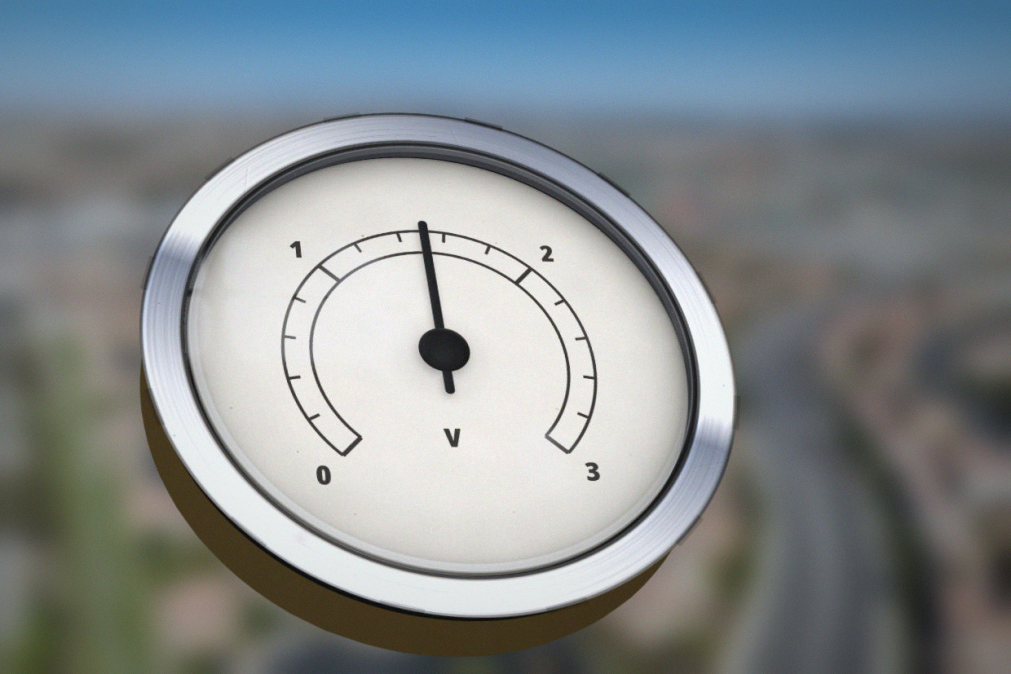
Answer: 1.5 V
